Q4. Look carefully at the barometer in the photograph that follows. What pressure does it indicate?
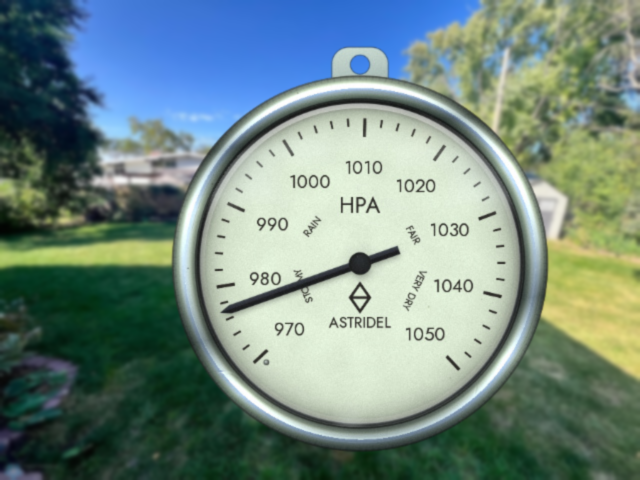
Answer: 977 hPa
